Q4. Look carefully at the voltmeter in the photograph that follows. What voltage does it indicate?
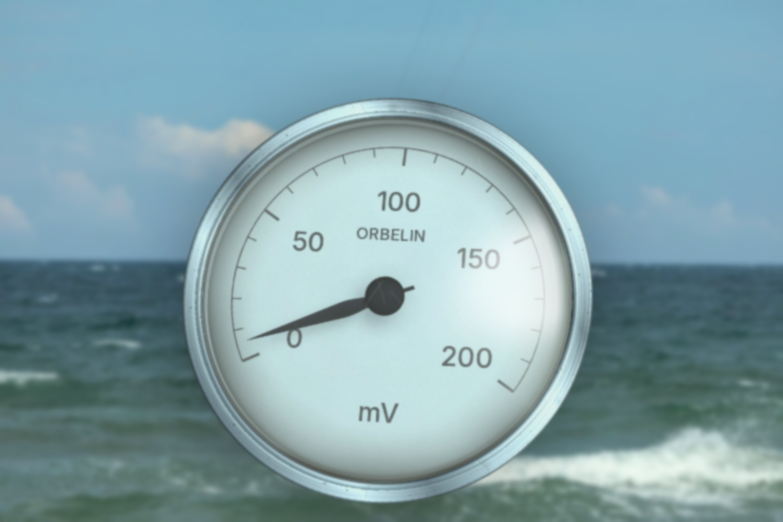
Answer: 5 mV
